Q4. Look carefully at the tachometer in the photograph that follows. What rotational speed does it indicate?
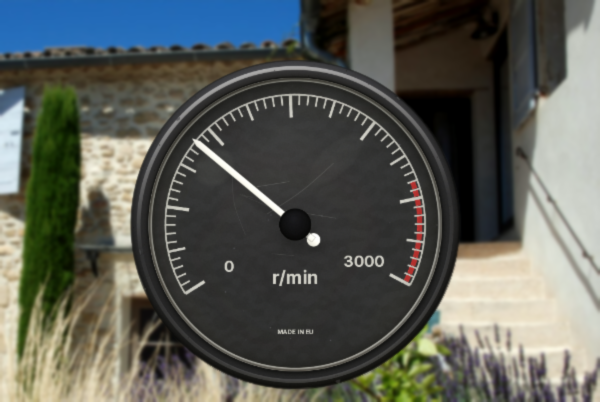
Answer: 900 rpm
